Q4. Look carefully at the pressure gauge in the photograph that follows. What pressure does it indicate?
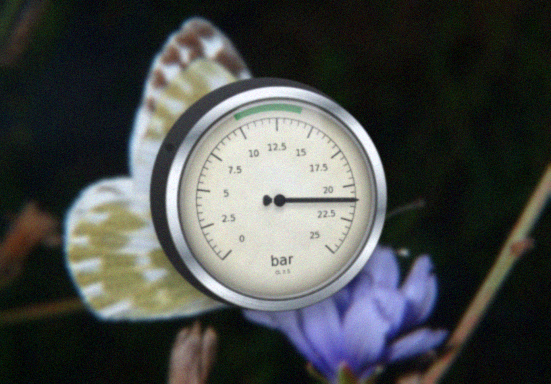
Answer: 21 bar
